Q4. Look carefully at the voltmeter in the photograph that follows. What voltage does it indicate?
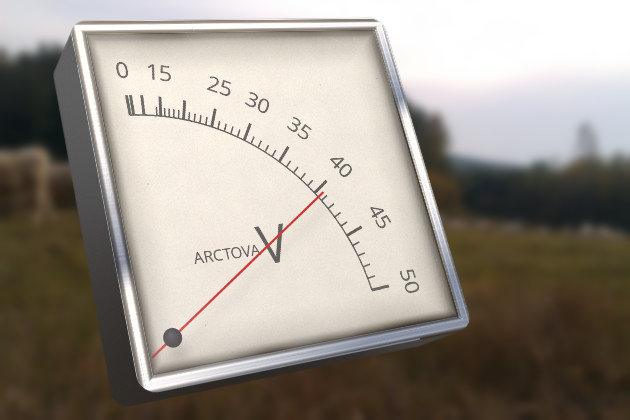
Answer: 40.5 V
